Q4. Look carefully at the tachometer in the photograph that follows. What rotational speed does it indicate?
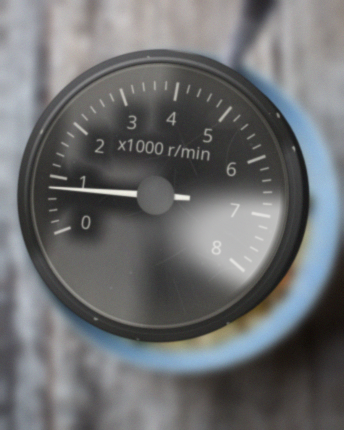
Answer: 800 rpm
